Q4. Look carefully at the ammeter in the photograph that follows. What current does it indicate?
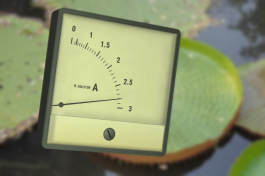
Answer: 2.8 A
